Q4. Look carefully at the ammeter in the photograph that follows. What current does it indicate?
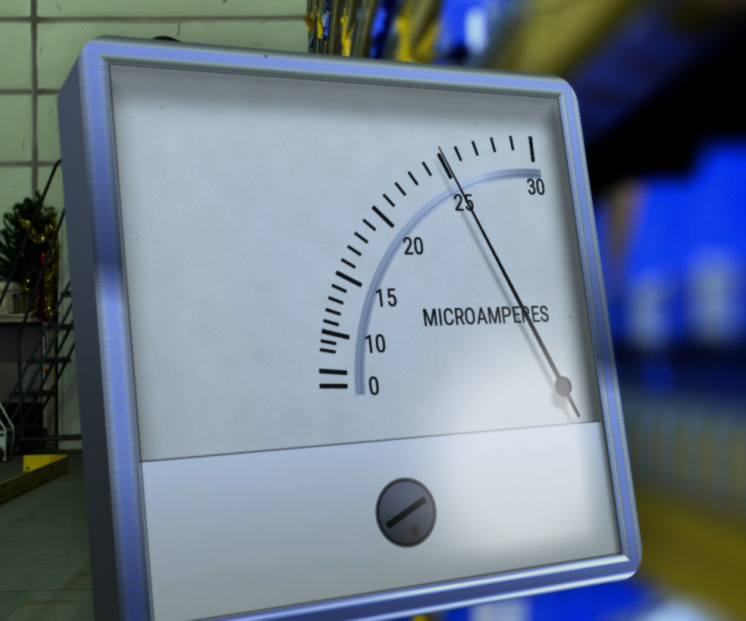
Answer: 25 µA
